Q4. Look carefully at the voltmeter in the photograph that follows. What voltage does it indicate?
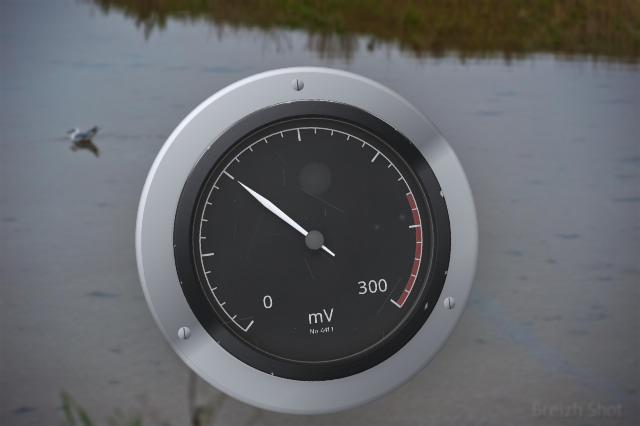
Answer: 100 mV
